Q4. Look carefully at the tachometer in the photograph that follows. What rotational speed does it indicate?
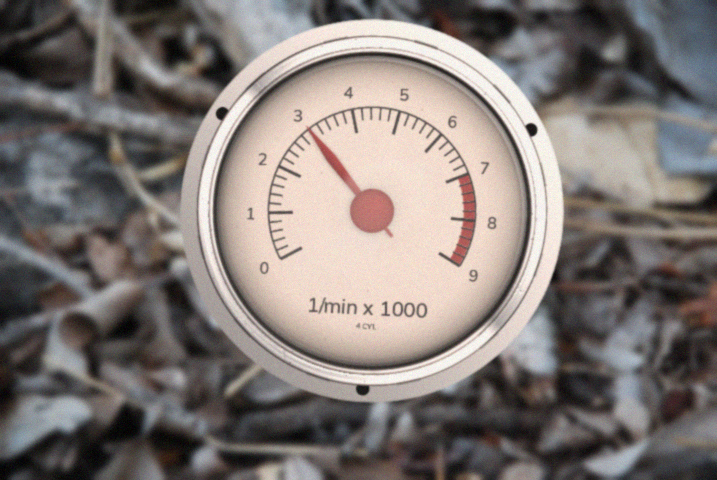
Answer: 3000 rpm
